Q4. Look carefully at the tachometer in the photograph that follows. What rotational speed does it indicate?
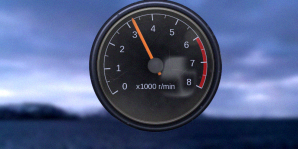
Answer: 3250 rpm
